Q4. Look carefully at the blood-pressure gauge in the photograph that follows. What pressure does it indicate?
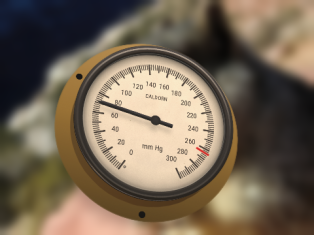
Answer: 70 mmHg
